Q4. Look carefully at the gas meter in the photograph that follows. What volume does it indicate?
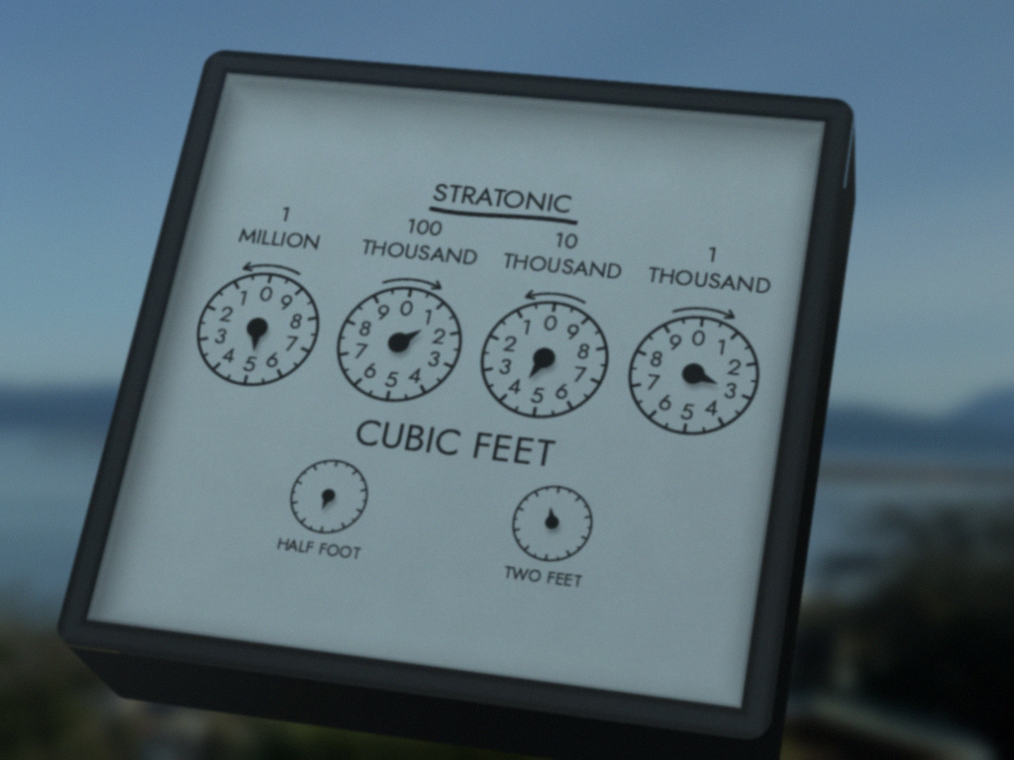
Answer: 514300 ft³
